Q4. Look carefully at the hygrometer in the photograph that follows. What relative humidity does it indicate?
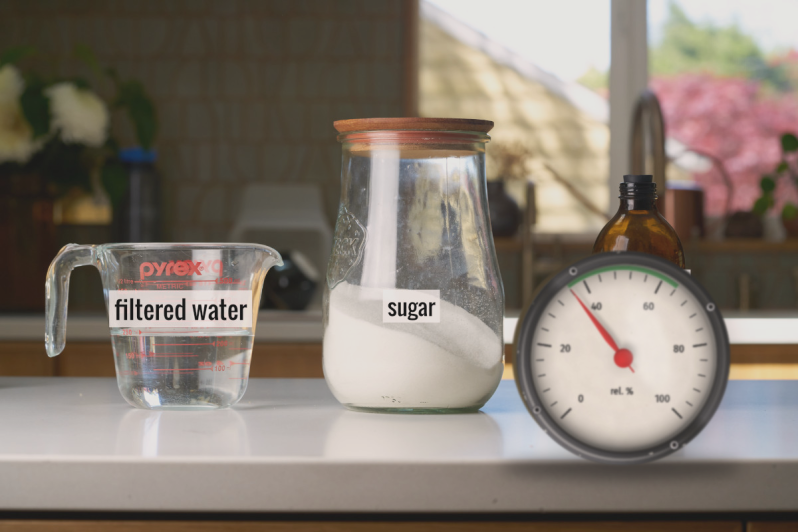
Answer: 36 %
